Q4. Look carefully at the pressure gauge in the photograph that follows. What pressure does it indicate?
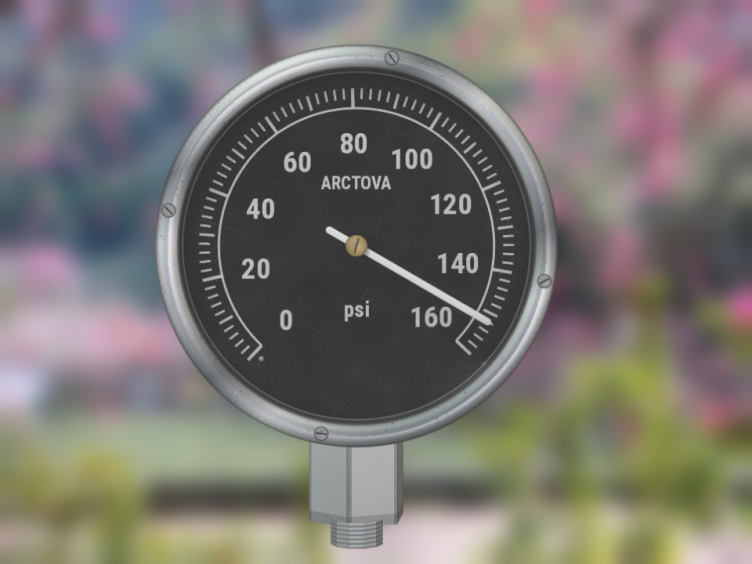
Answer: 152 psi
